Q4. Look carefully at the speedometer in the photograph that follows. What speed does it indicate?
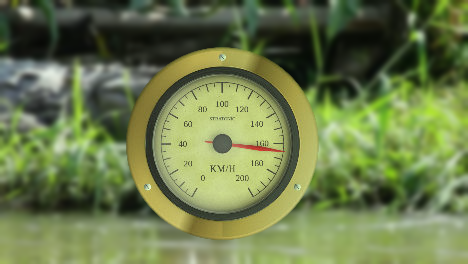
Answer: 165 km/h
